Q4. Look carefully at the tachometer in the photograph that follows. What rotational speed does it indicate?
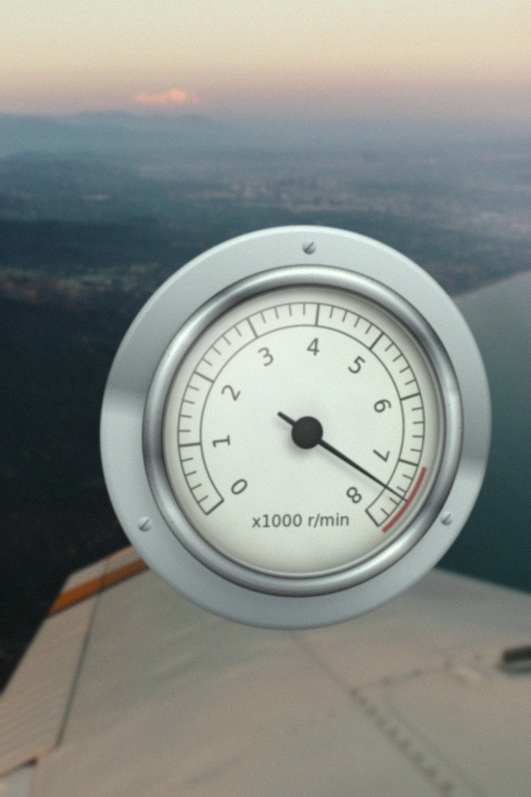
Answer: 7500 rpm
